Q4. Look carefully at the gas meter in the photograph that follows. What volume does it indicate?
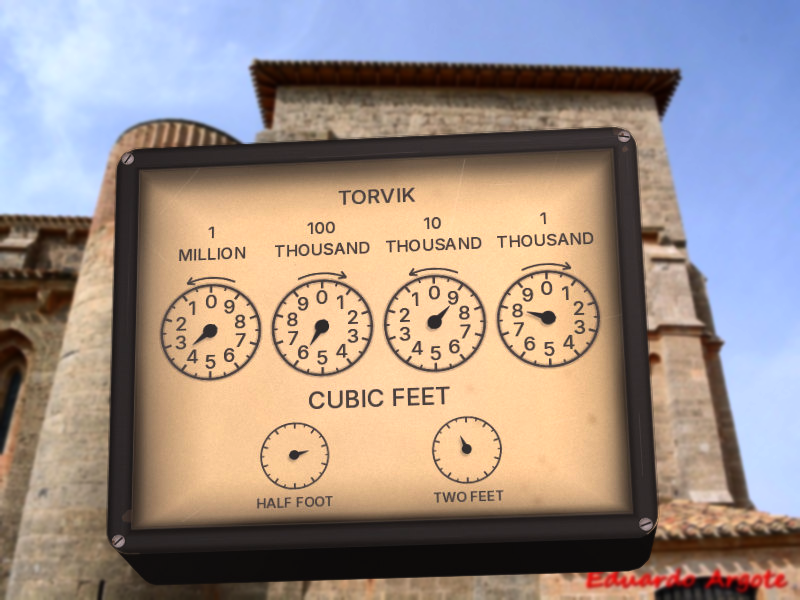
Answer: 358800 ft³
